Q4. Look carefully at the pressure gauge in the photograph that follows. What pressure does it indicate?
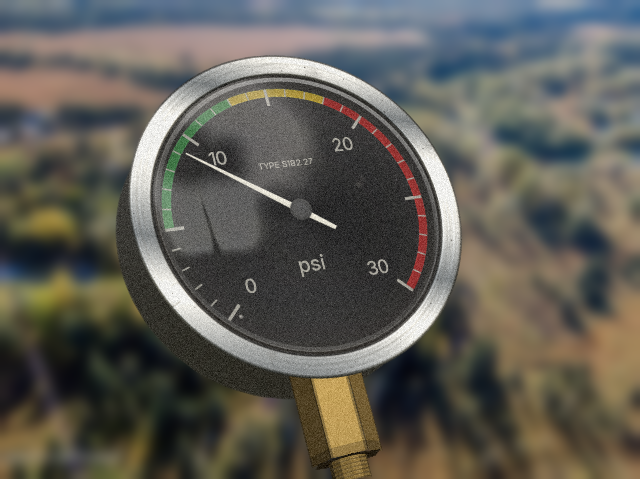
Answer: 9 psi
